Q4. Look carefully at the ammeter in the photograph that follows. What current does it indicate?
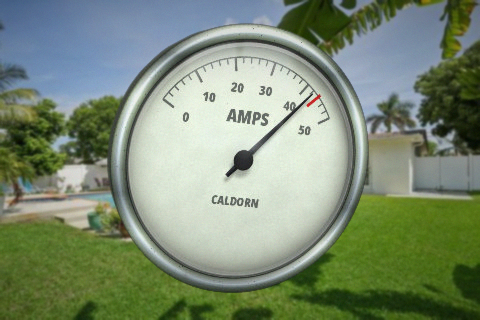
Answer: 42 A
